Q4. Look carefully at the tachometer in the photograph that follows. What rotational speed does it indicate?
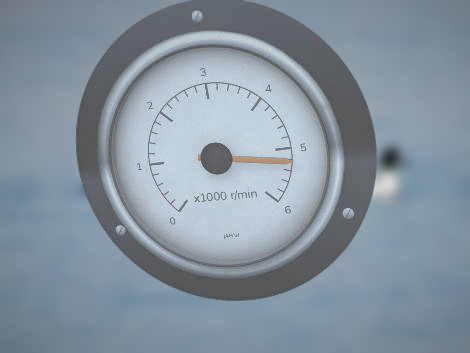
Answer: 5200 rpm
